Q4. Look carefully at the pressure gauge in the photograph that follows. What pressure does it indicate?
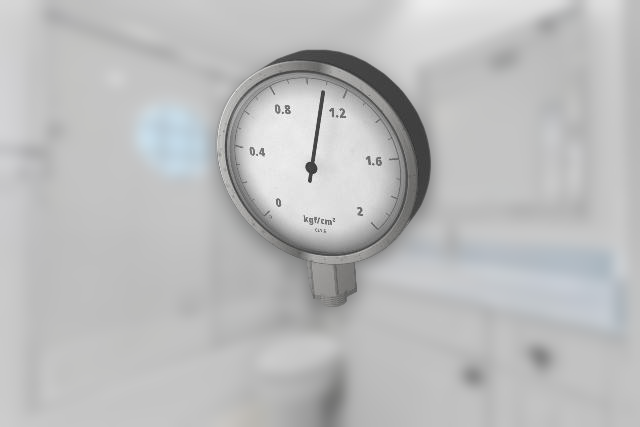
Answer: 1.1 kg/cm²
